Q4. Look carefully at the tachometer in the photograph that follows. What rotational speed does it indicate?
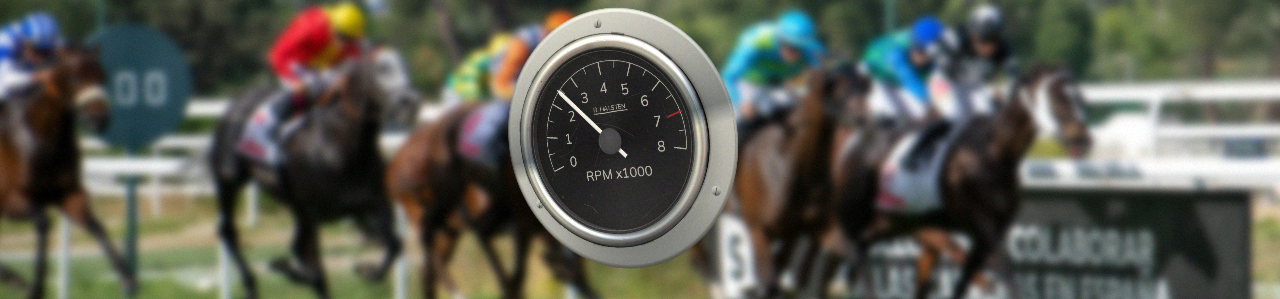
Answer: 2500 rpm
